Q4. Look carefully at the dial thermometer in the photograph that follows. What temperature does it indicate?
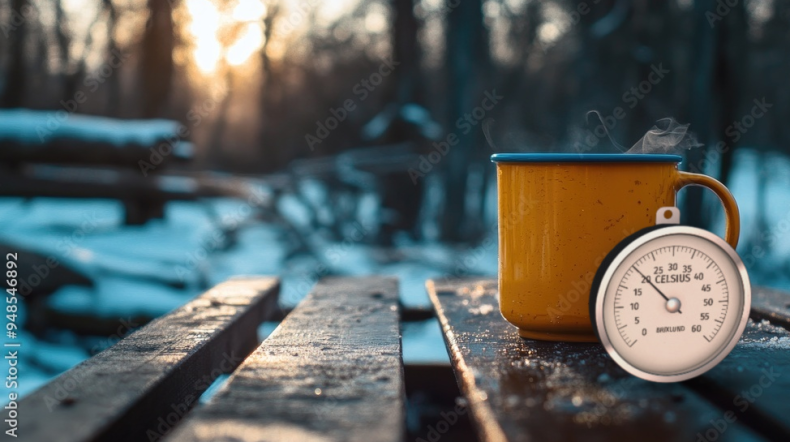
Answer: 20 °C
